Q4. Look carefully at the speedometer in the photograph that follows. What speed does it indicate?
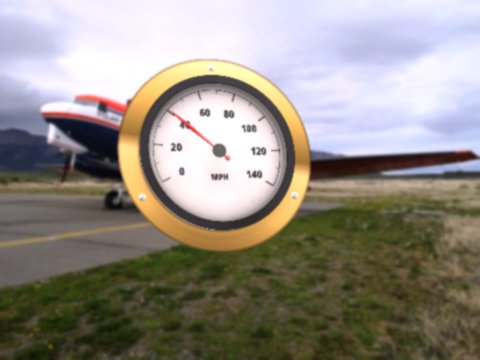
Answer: 40 mph
